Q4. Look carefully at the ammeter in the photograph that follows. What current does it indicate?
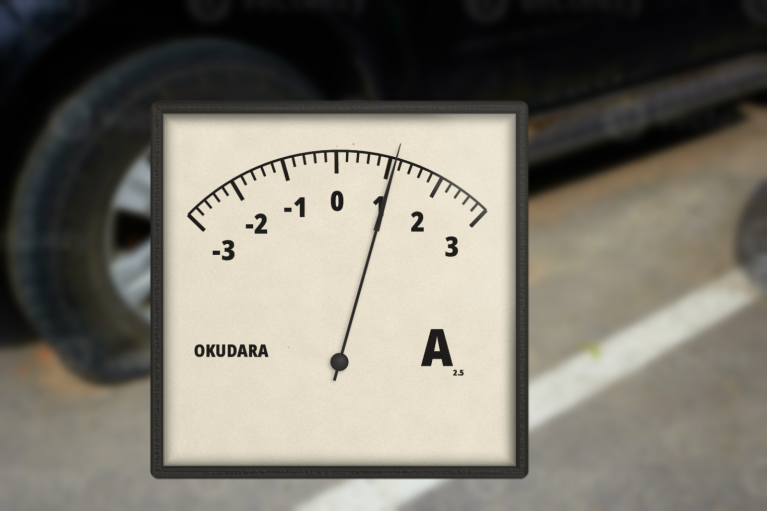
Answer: 1.1 A
